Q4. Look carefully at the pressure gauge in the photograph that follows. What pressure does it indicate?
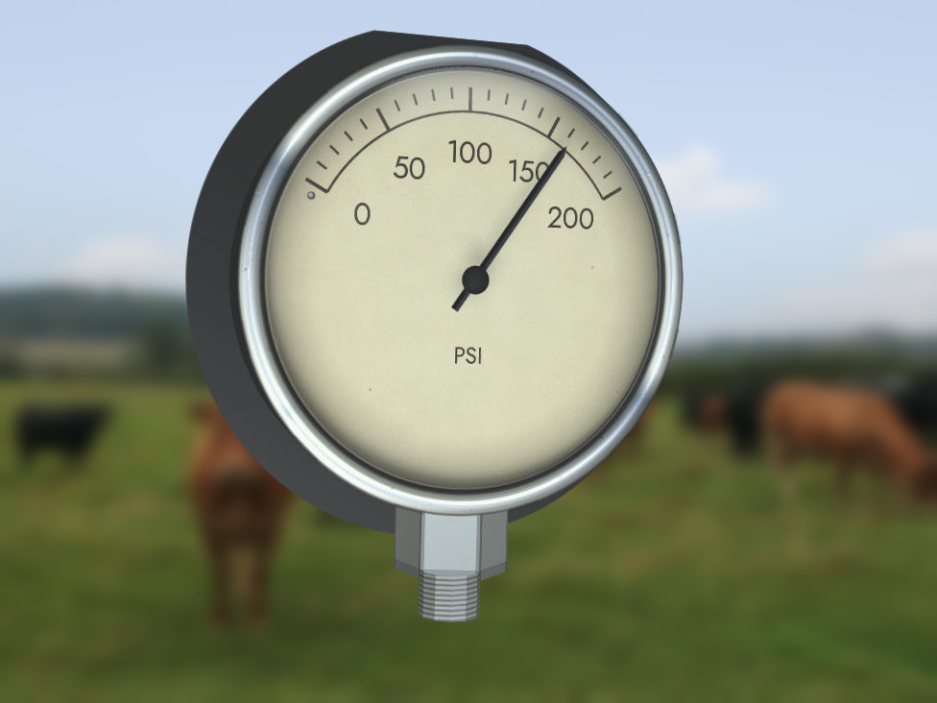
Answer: 160 psi
